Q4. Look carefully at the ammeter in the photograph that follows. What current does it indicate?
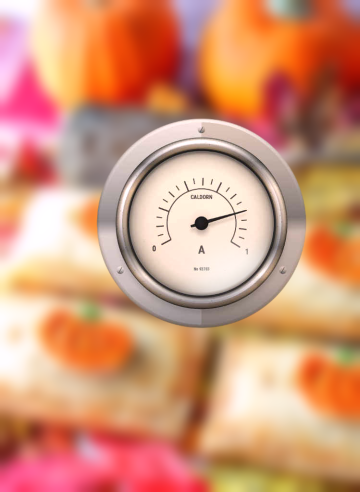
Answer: 0.8 A
